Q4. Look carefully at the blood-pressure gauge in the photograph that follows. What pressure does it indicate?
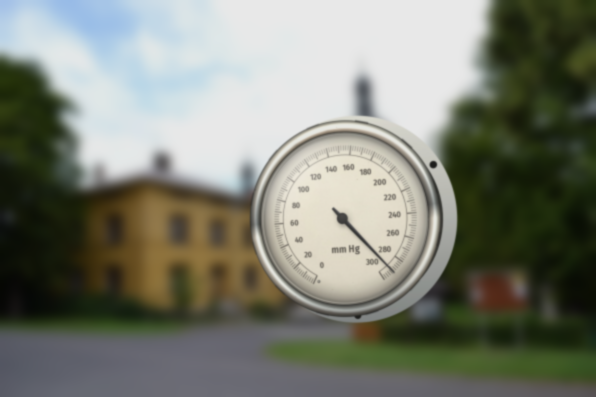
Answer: 290 mmHg
